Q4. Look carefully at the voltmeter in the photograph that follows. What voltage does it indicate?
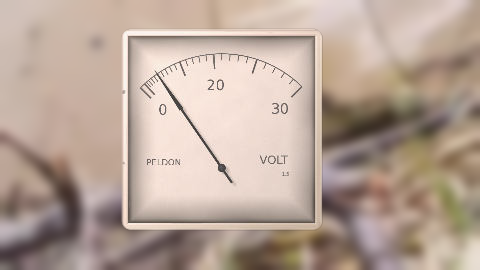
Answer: 10 V
